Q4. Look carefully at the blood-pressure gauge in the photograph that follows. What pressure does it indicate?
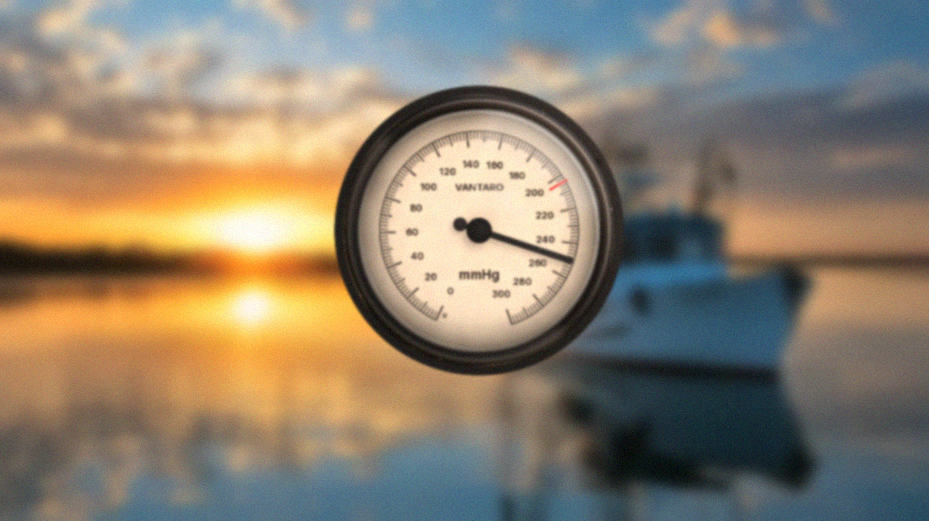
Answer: 250 mmHg
